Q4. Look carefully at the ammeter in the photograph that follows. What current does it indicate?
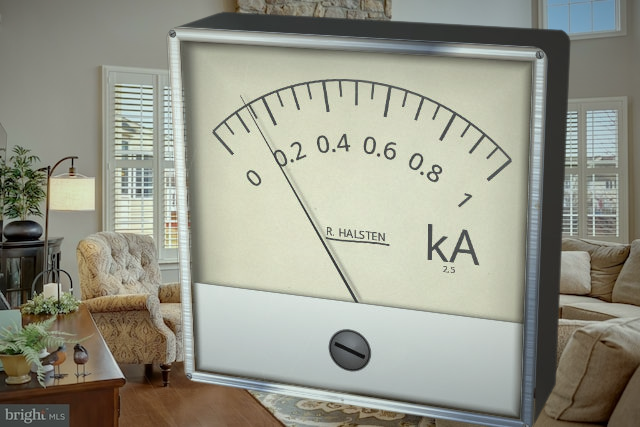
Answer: 0.15 kA
